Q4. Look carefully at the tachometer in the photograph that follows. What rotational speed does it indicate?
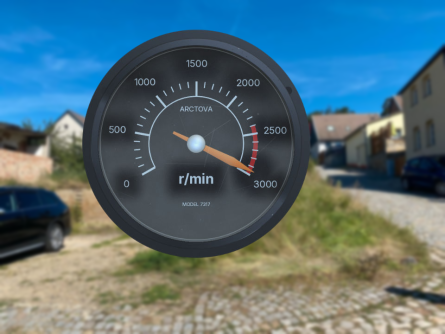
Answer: 2950 rpm
